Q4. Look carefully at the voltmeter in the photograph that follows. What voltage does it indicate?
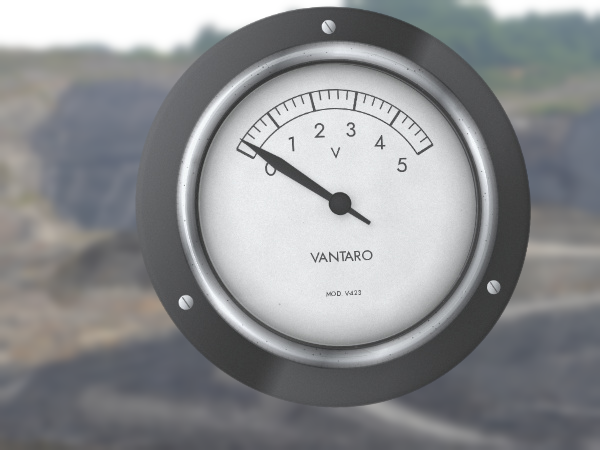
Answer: 0.2 V
